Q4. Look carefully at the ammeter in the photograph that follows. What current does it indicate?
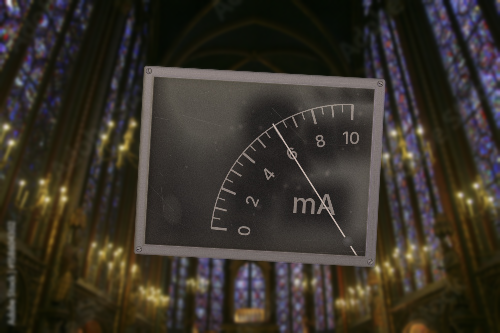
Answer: 6 mA
